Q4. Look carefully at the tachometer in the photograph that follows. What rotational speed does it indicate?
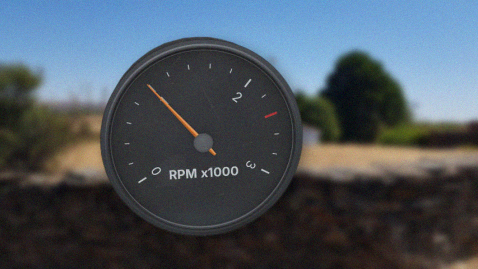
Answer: 1000 rpm
